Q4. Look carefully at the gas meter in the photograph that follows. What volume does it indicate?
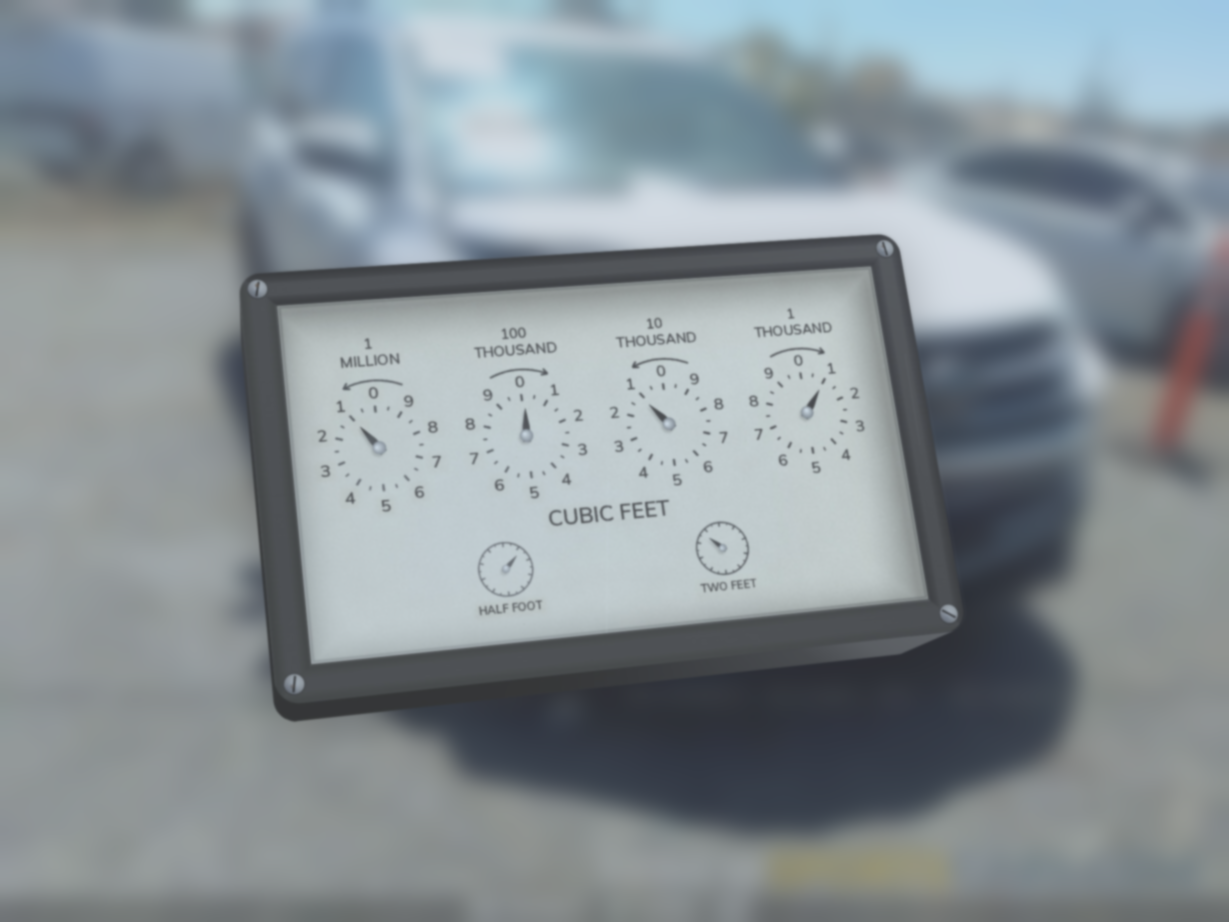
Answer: 101100 ft³
